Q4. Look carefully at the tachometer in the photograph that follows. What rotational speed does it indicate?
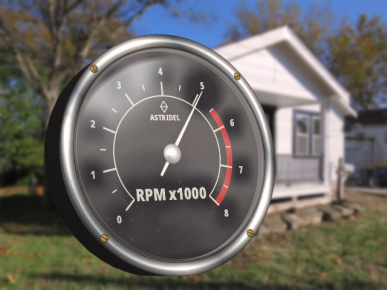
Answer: 5000 rpm
